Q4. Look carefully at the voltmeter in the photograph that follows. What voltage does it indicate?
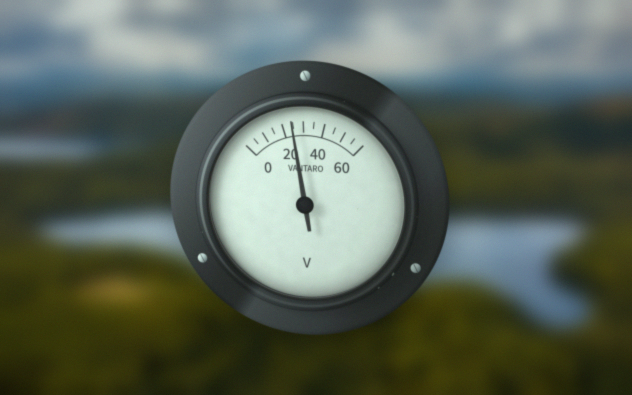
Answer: 25 V
